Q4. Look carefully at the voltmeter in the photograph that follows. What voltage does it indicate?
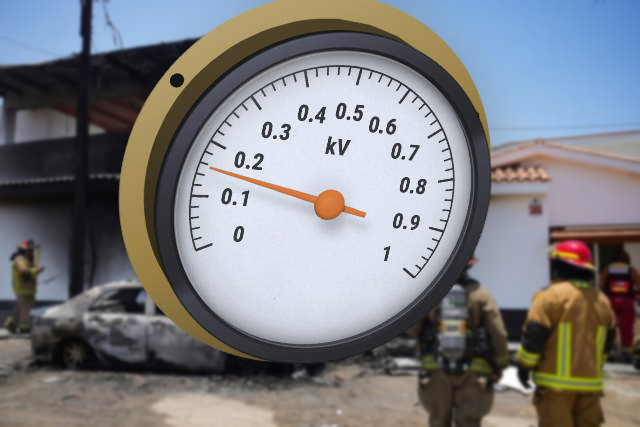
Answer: 0.16 kV
